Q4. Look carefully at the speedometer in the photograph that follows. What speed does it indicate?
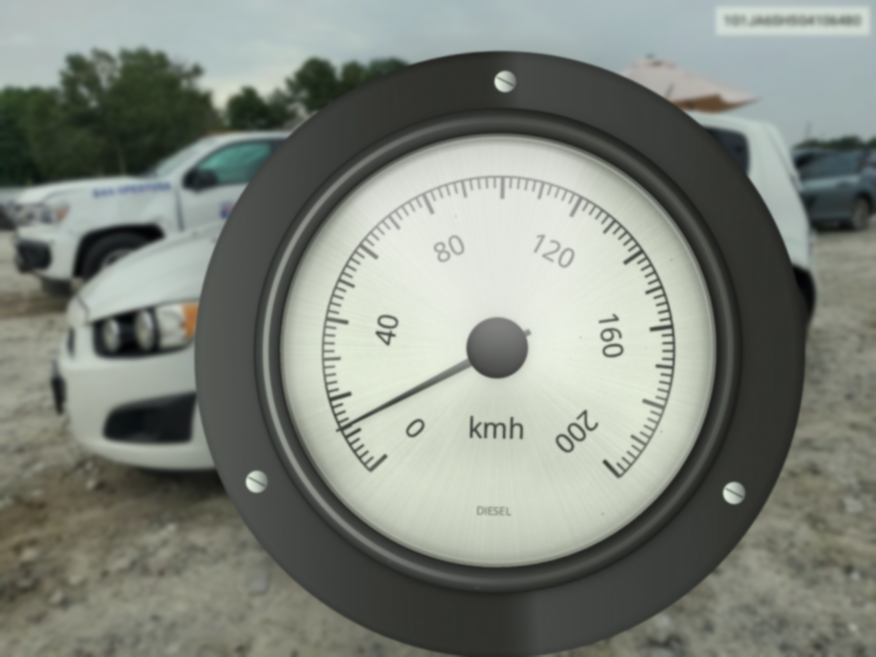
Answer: 12 km/h
